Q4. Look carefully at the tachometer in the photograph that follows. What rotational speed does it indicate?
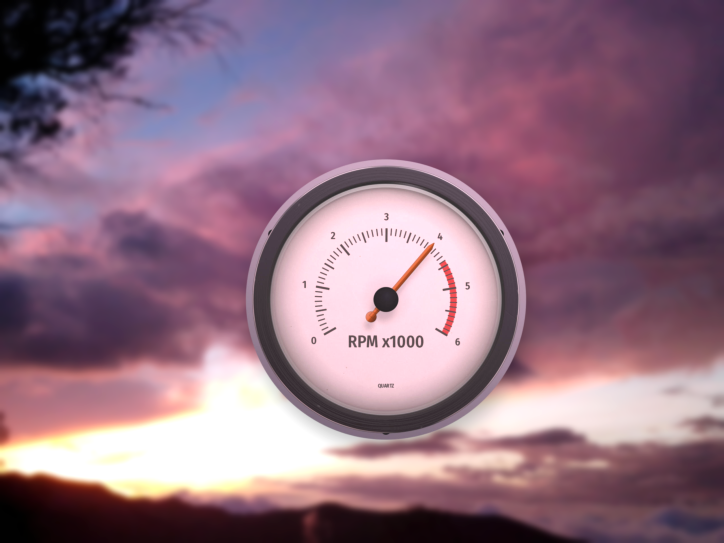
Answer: 4000 rpm
